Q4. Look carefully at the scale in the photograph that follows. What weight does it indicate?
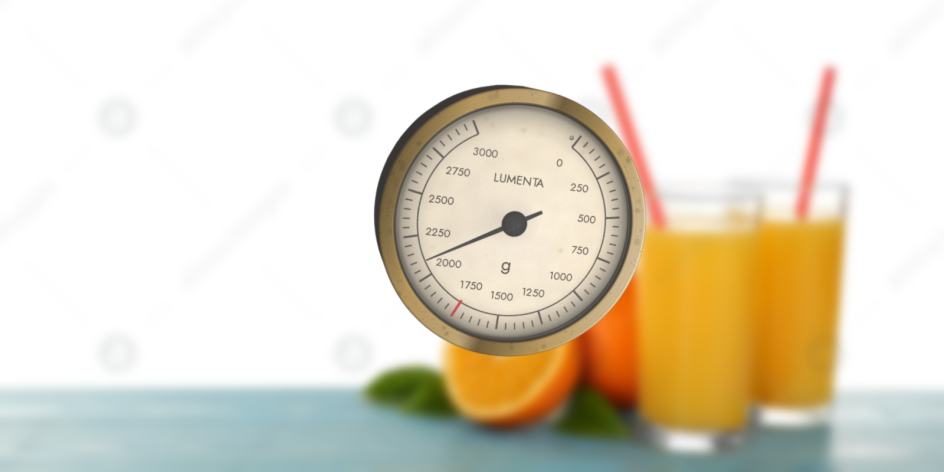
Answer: 2100 g
